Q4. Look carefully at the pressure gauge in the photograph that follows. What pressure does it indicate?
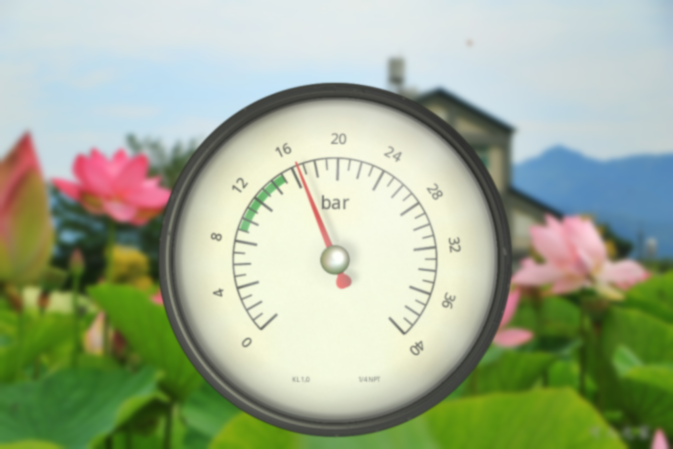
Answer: 16.5 bar
